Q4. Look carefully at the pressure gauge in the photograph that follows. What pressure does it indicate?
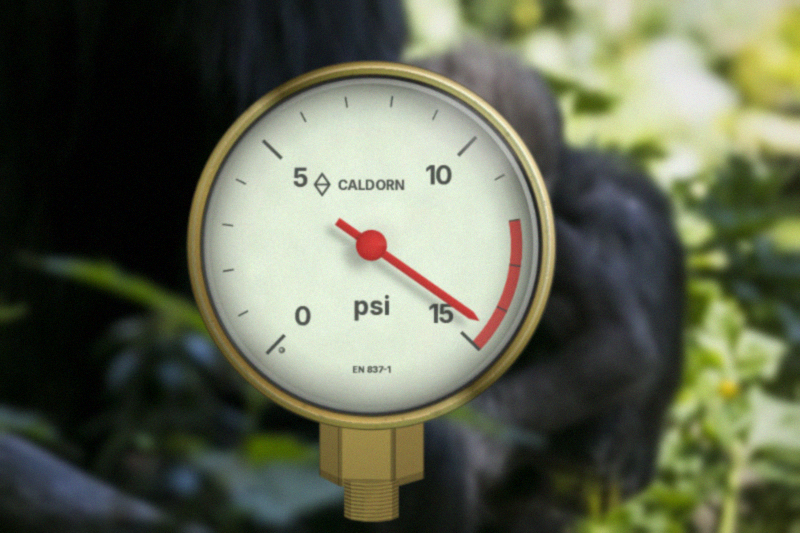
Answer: 14.5 psi
